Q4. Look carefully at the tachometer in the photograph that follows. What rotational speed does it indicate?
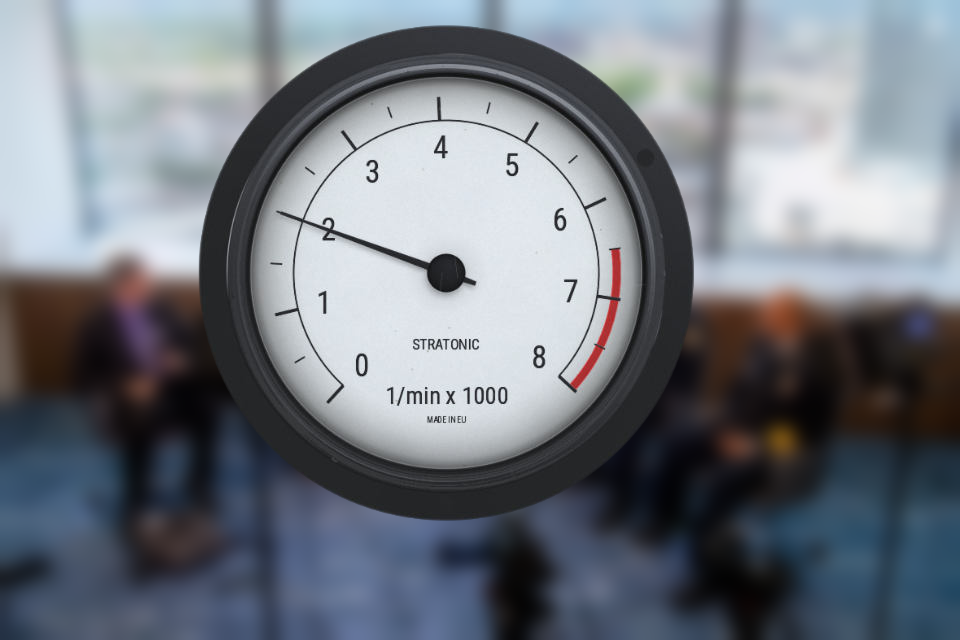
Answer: 2000 rpm
